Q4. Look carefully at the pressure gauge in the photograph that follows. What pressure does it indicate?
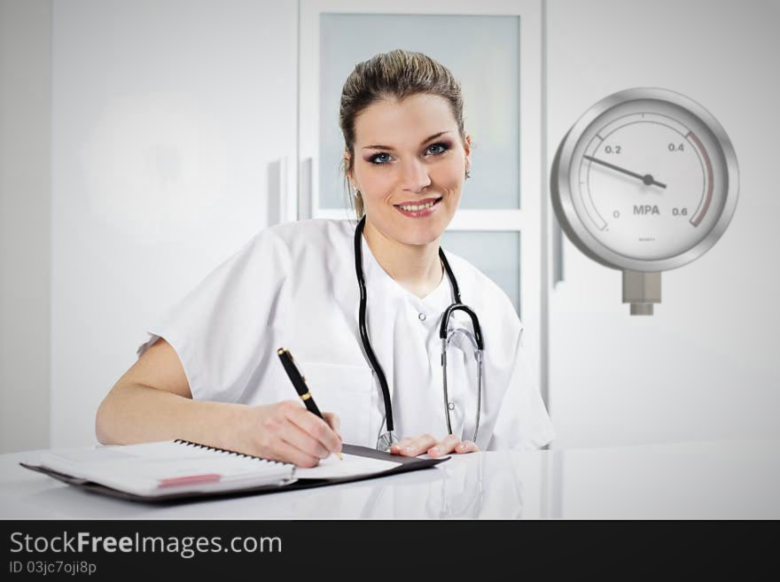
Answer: 0.15 MPa
